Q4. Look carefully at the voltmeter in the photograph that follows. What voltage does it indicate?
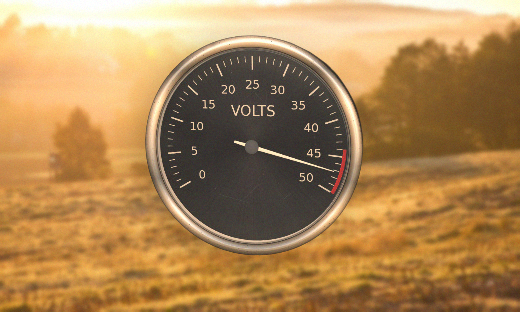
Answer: 47 V
